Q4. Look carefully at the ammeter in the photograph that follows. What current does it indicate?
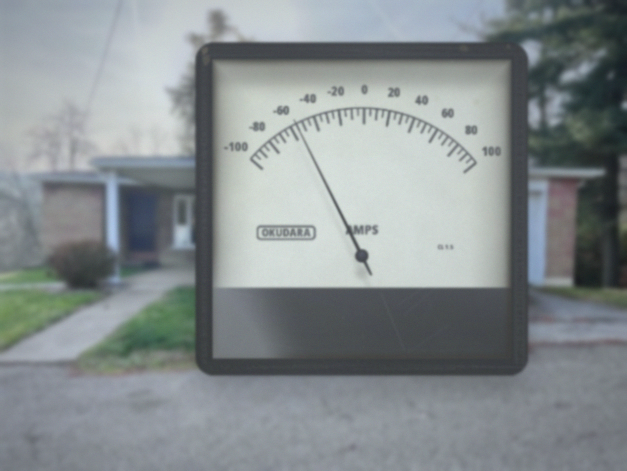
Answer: -55 A
